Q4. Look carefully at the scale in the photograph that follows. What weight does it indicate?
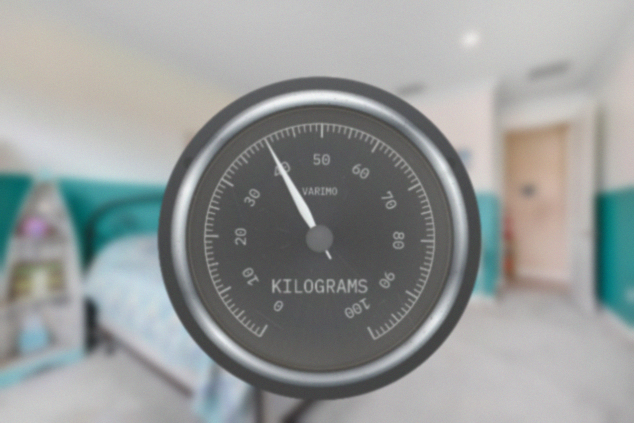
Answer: 40 kg
